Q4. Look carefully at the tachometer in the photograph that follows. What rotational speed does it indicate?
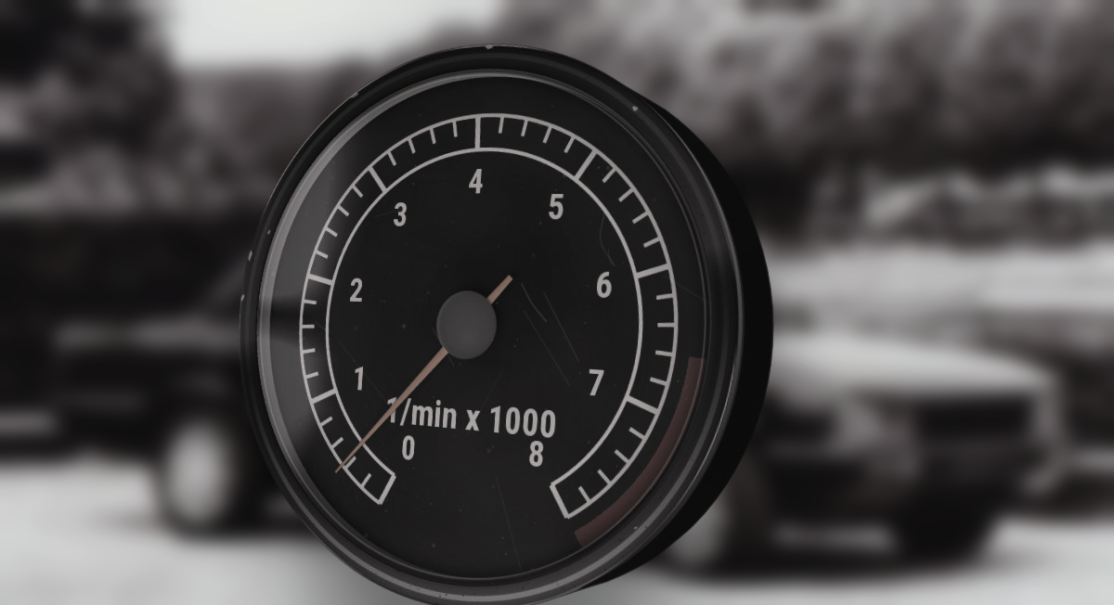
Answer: 400 rpm
